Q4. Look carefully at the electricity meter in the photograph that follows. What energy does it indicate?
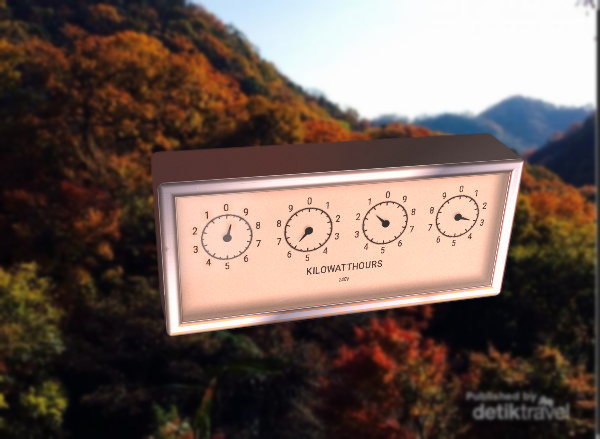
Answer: 9613 kWh
